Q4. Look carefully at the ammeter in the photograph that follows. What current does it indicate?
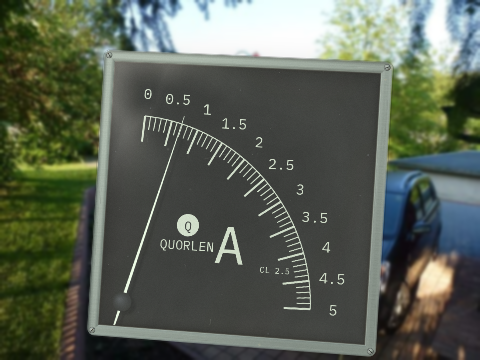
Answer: 0.7 A
